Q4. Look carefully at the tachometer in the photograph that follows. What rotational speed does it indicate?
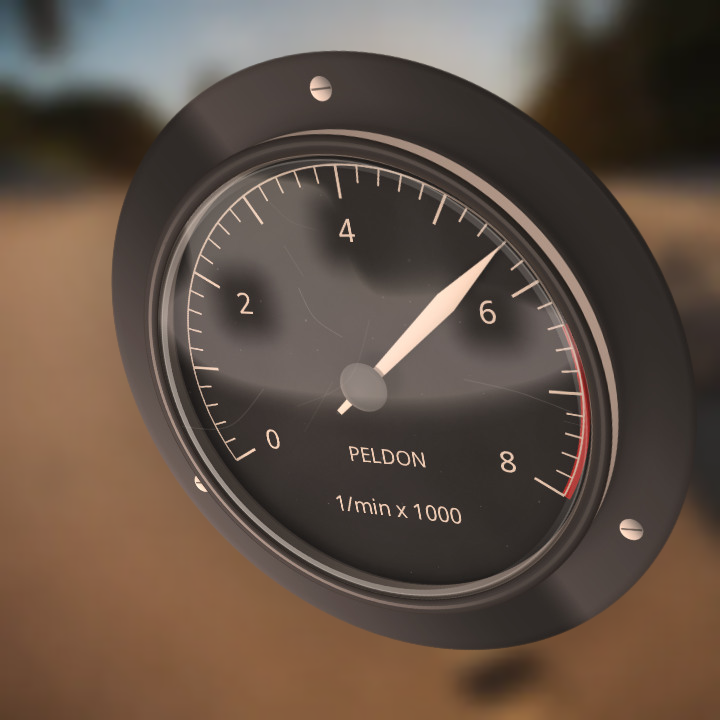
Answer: 5600 rpm
